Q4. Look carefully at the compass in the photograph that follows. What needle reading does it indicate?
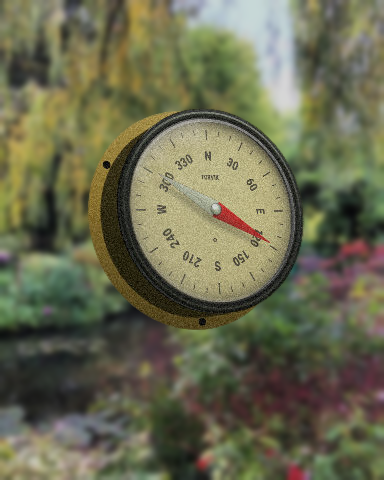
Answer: 120 °
